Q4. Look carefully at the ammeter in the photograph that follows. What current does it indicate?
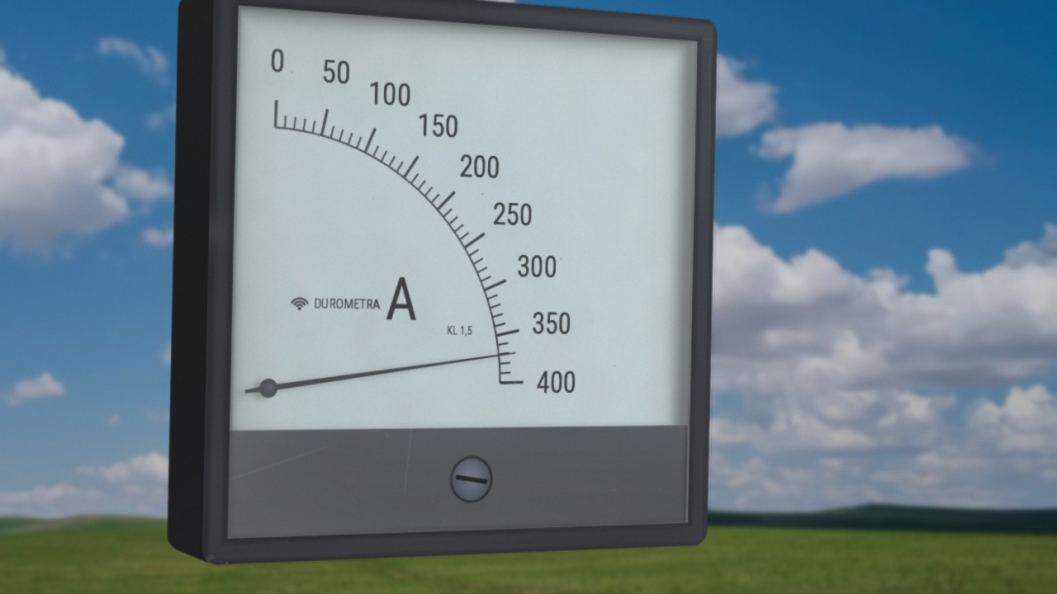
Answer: 370 A
